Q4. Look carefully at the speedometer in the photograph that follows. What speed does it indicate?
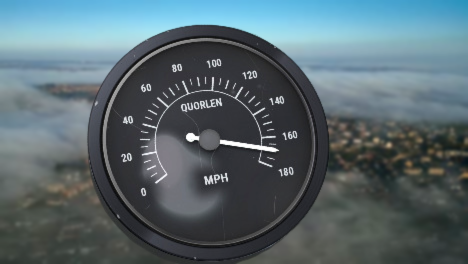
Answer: 170 mph
